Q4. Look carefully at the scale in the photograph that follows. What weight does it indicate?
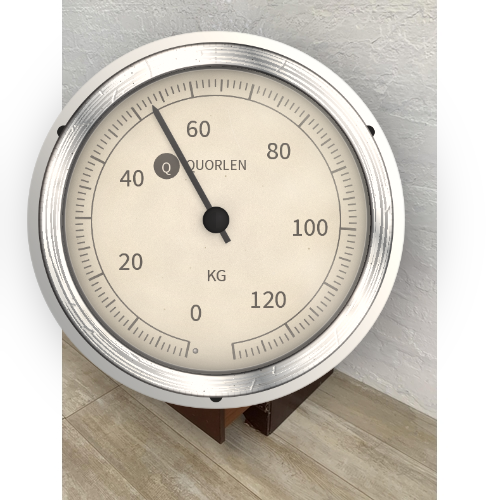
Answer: 53 kg
